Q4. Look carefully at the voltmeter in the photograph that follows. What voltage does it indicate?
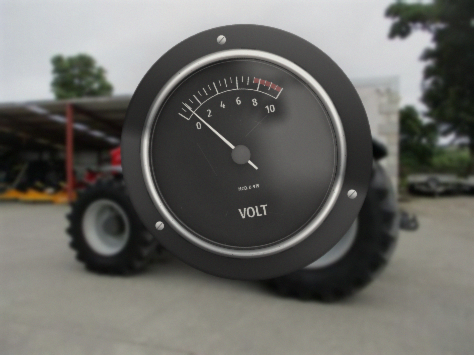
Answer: 1 V
